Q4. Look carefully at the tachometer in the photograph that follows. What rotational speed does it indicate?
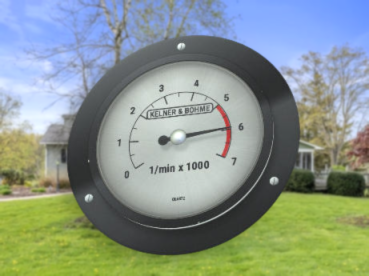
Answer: 6000 rpm
